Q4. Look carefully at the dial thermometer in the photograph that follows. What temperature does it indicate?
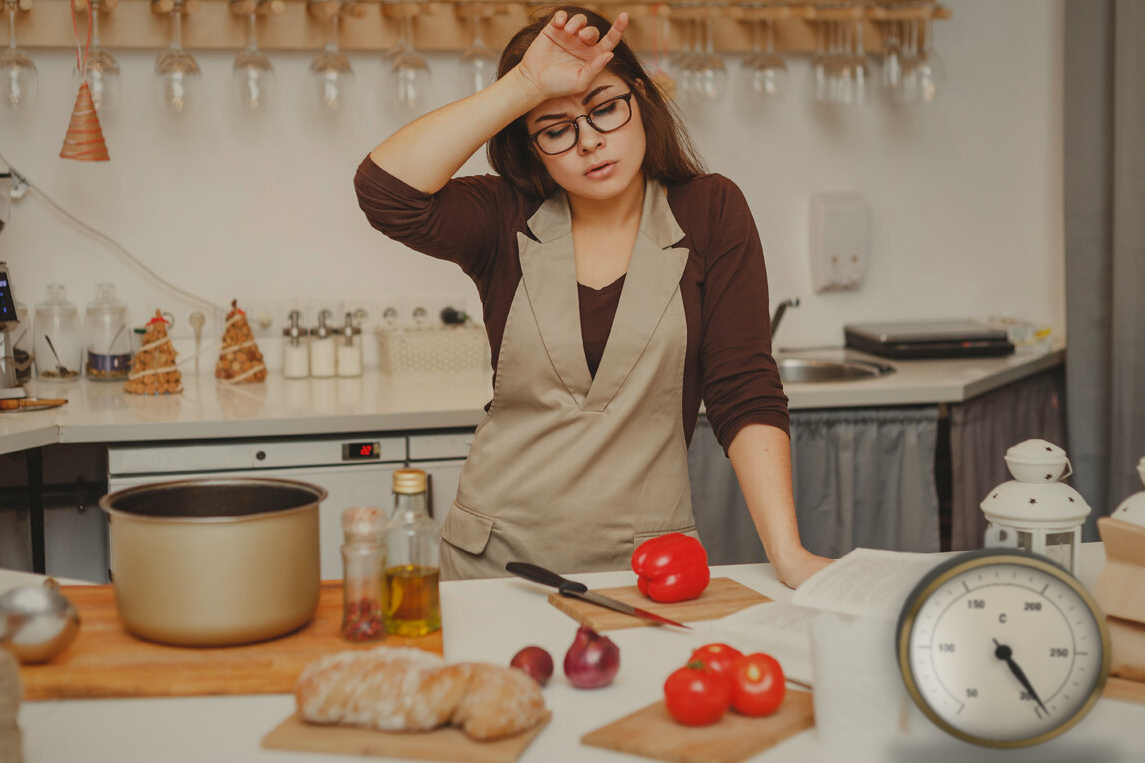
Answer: 295 °C
